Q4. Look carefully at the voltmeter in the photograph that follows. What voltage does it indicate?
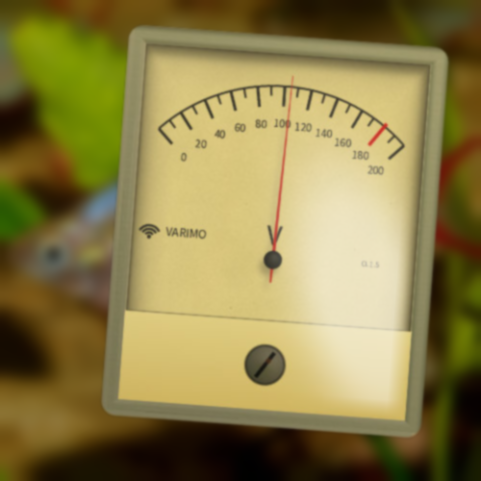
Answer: 105 V
